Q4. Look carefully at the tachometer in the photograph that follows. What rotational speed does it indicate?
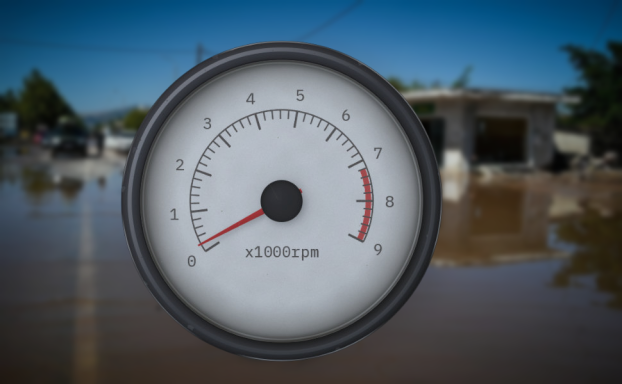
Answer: 200 rpm
